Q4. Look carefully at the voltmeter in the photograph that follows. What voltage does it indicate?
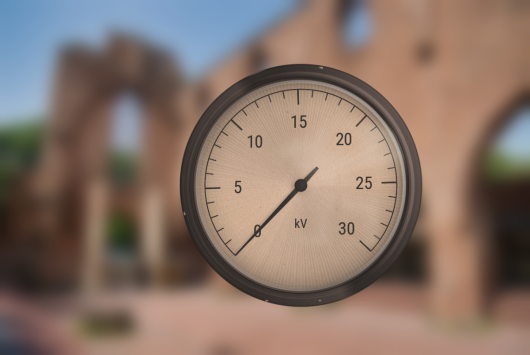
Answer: 0 kV
